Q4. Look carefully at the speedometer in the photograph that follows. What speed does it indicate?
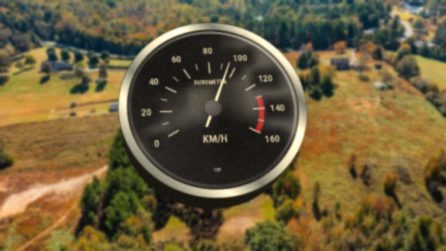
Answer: 95 km/h
